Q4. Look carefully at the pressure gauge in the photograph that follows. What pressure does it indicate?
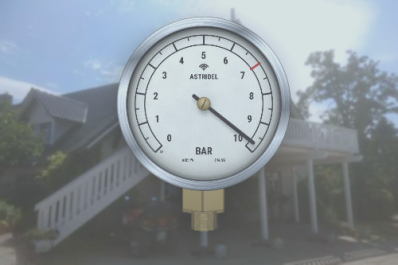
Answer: 9.75 bar
